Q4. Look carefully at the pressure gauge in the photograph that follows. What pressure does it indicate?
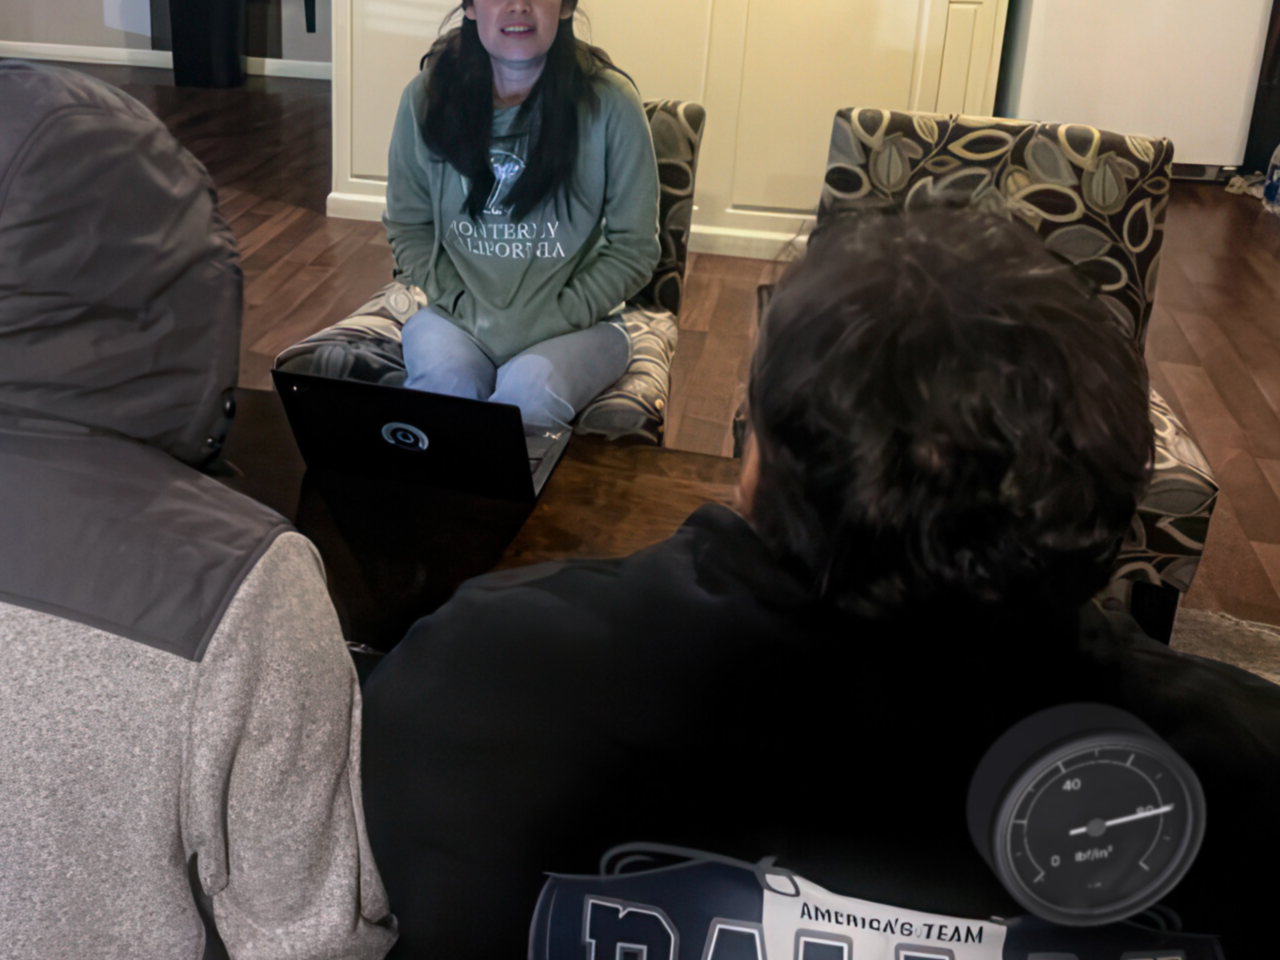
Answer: 80 psi
